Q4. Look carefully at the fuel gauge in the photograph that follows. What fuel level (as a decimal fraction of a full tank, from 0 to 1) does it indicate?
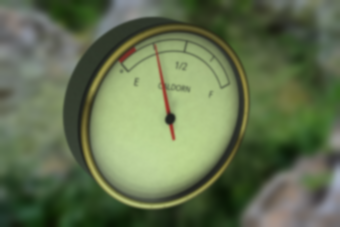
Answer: 0.25
